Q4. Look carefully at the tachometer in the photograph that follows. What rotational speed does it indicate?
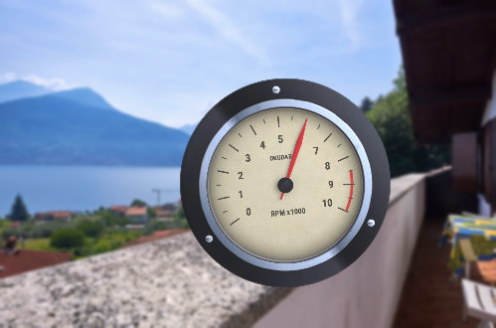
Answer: 6000 rpm
